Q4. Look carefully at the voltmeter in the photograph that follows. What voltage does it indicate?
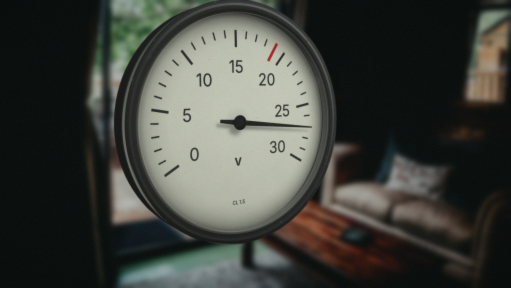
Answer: 27 V
